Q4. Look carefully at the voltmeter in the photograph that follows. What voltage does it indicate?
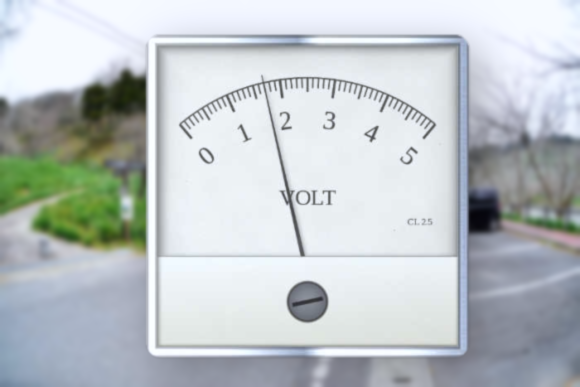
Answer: 1.7 V
